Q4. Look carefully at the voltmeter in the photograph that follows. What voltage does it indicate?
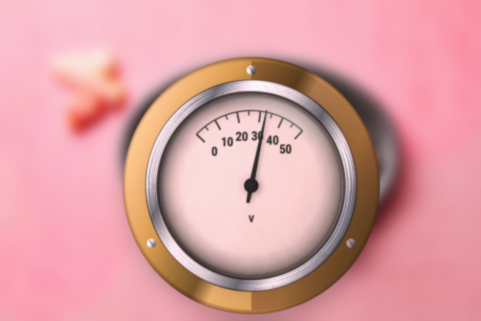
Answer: 32.5 V
